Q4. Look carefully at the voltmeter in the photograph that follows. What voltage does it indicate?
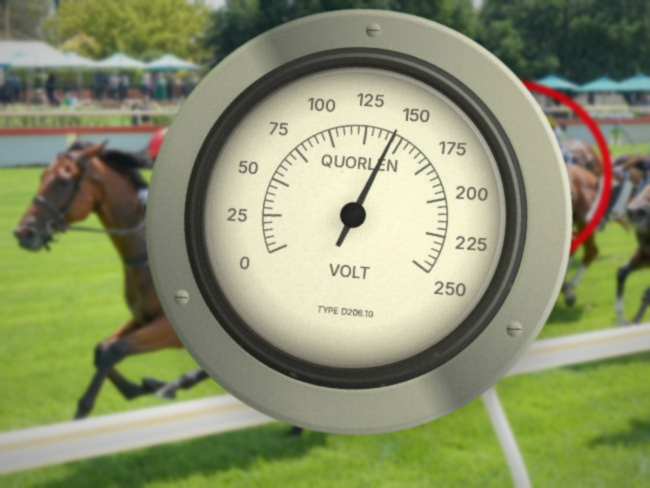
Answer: 145 V
